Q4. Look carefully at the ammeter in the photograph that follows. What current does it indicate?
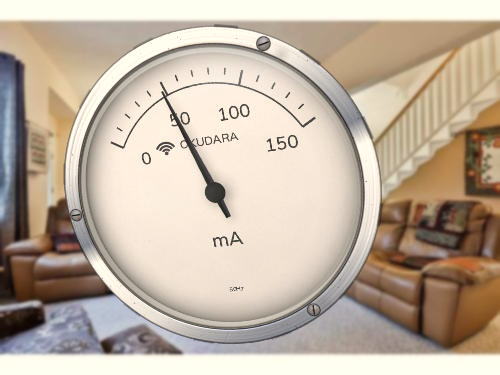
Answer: 50 mA
